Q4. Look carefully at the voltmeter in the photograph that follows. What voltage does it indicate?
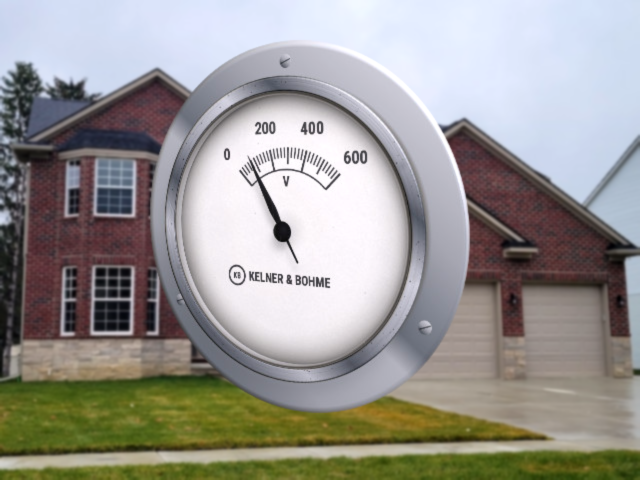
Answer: 100 V
